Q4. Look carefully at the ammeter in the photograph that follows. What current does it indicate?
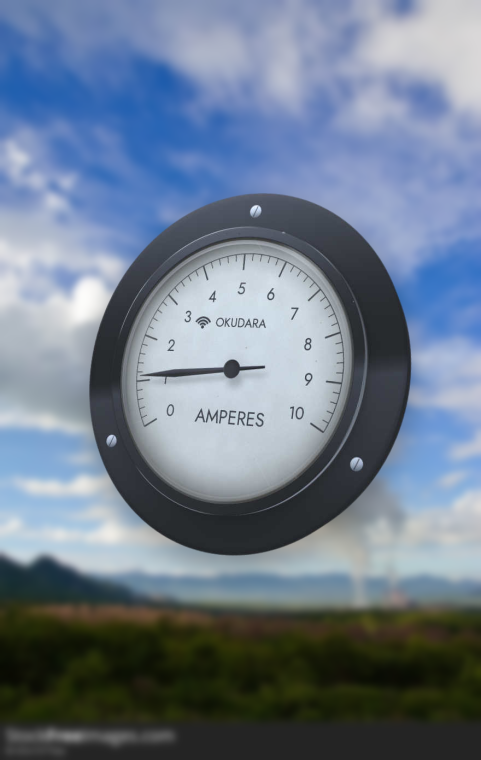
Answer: 1.1 A
